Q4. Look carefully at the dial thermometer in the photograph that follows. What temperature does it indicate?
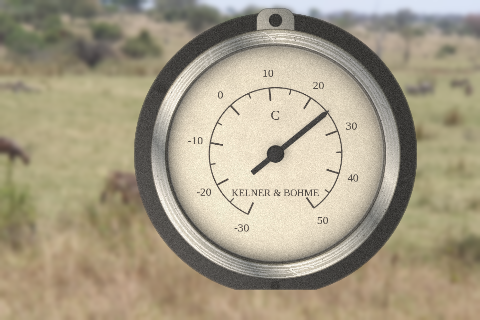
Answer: 25 °C
